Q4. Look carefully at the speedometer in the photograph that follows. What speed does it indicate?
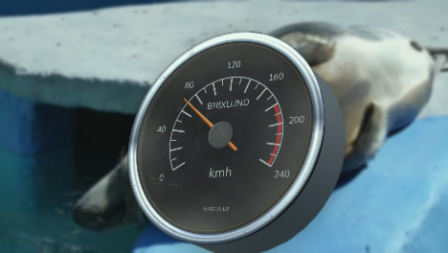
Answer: 70 km/h
